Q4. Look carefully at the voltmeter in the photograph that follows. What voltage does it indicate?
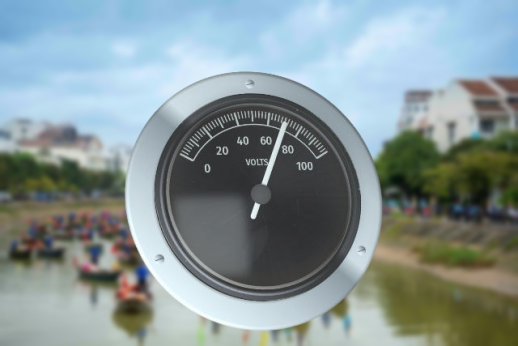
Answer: 70 V
